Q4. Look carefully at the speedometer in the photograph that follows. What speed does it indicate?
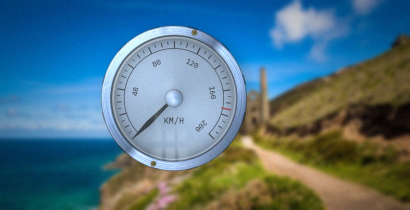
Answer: 0 km/h
